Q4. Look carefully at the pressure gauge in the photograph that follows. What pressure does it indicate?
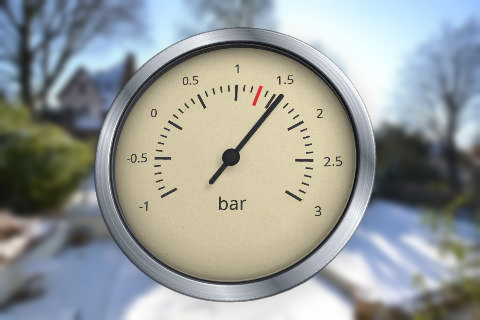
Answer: 1.6 bar
